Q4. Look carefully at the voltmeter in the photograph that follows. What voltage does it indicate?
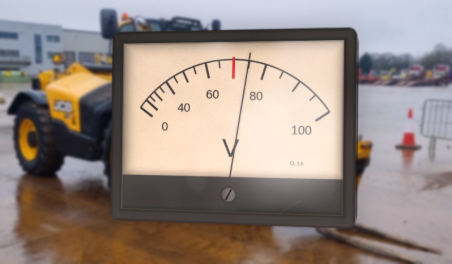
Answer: 75 V
